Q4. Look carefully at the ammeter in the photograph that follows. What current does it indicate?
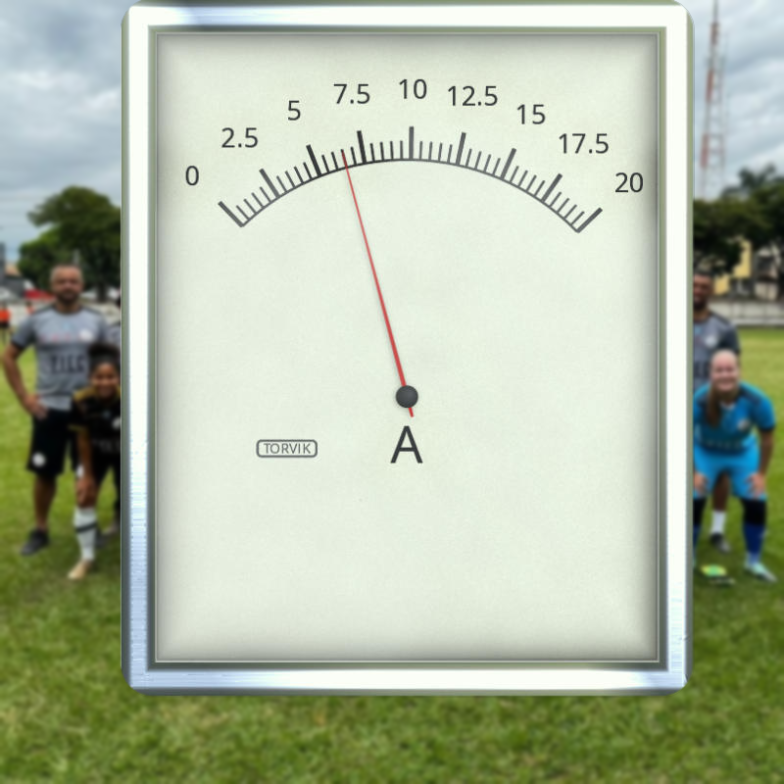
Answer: 6.5 A
